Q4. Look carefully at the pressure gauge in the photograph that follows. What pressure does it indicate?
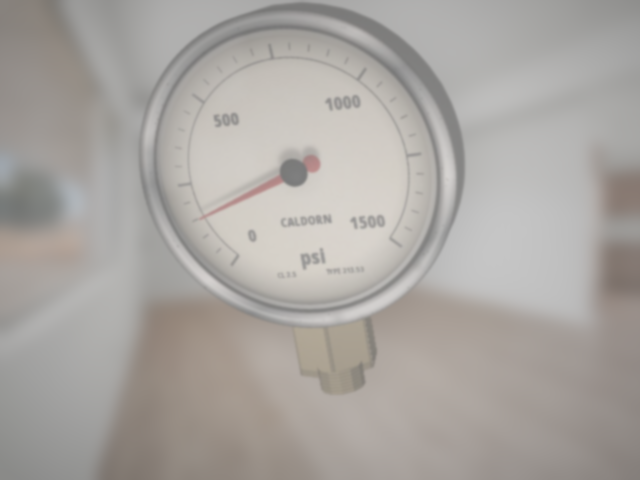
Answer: 150 psi
